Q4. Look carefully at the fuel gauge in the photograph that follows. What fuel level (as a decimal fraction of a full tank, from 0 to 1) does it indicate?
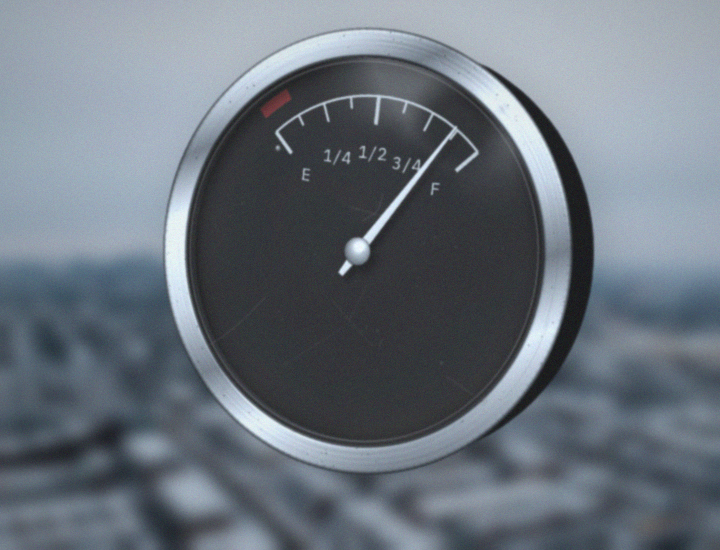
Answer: 0.875
